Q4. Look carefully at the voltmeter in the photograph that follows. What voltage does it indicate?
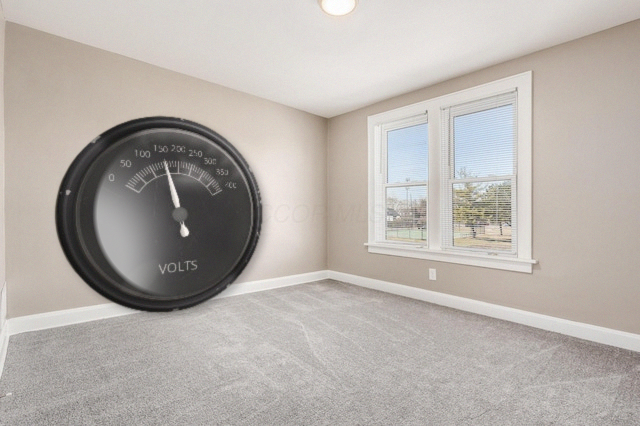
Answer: 150 V
